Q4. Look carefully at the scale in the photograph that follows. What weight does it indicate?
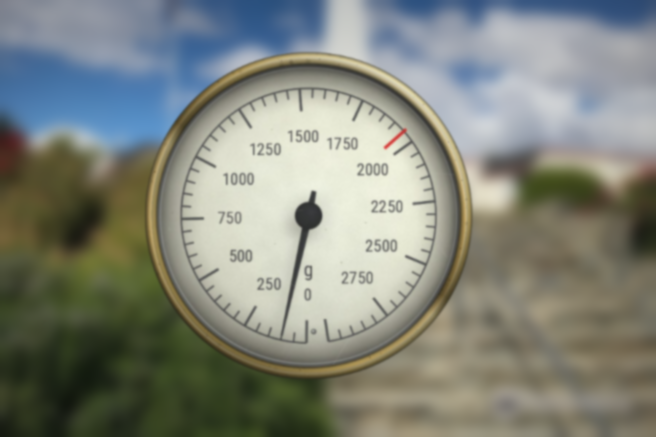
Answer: 100 g
